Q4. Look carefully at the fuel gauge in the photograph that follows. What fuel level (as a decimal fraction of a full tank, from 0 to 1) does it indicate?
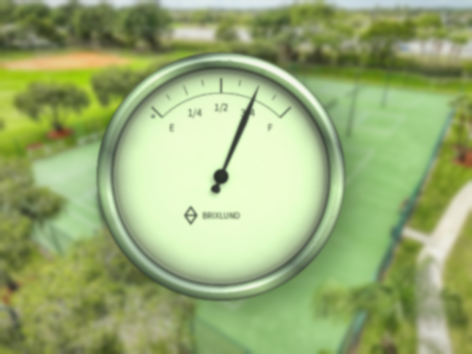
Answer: 0.75
